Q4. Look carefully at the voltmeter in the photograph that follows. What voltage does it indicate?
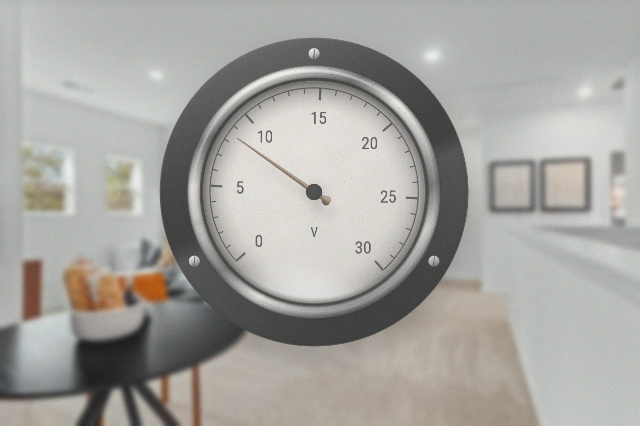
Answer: 8.5 V
